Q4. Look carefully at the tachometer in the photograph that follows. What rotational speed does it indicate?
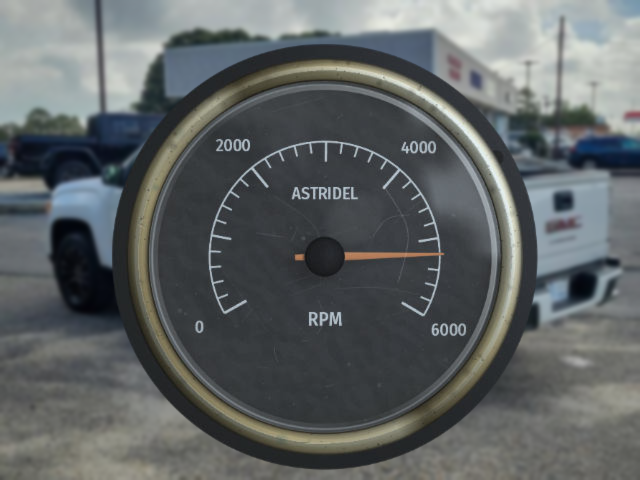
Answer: 5200 rpm
